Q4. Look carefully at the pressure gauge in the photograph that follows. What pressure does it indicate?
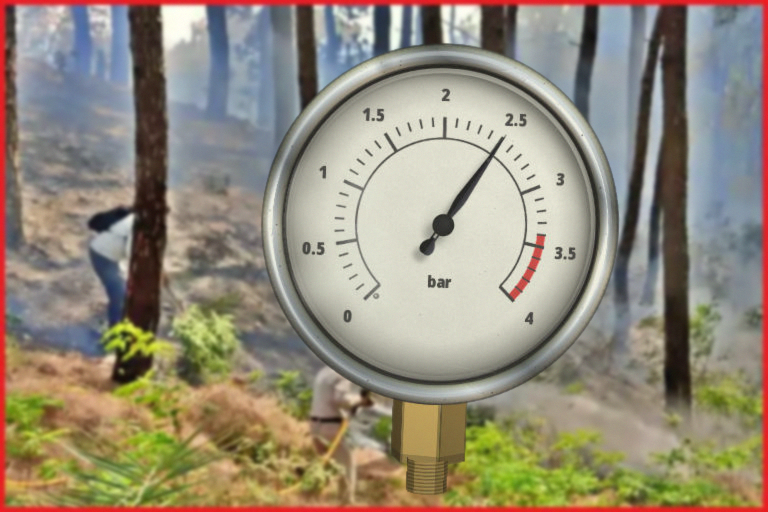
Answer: 2.5 bar
